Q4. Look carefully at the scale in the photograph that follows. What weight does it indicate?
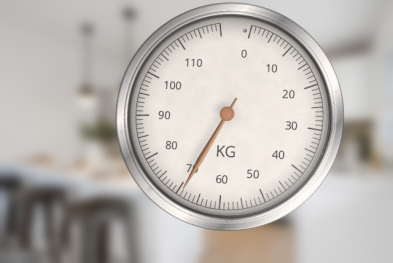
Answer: 69 kg
